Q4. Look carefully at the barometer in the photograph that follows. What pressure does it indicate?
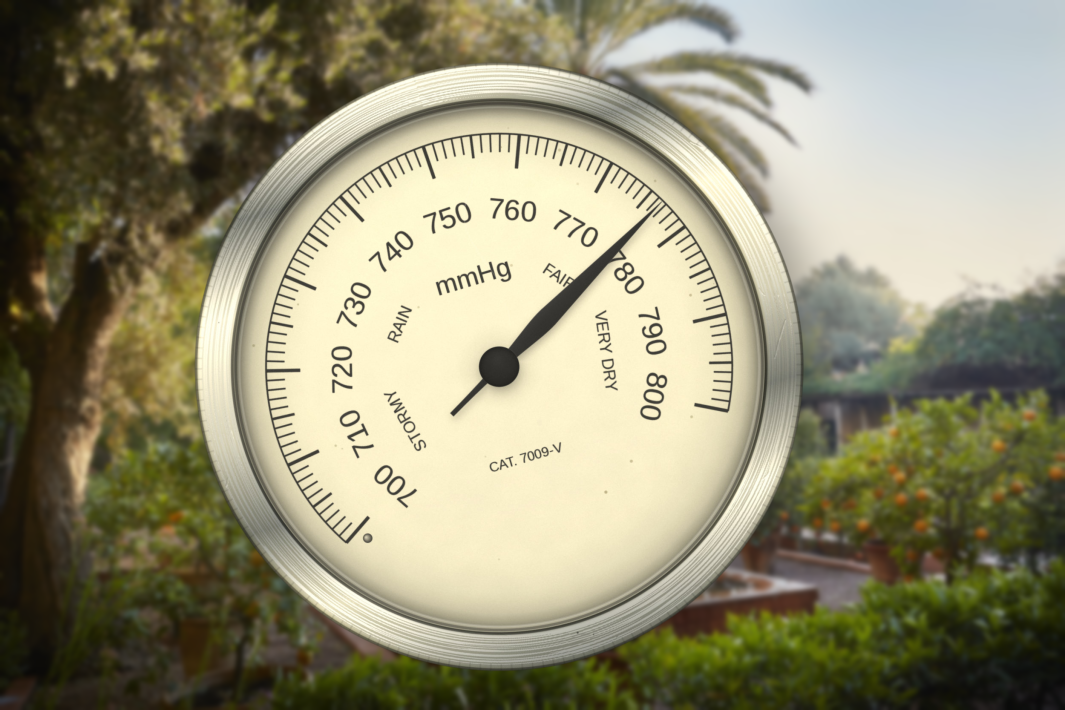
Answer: 776.5 mmHg
